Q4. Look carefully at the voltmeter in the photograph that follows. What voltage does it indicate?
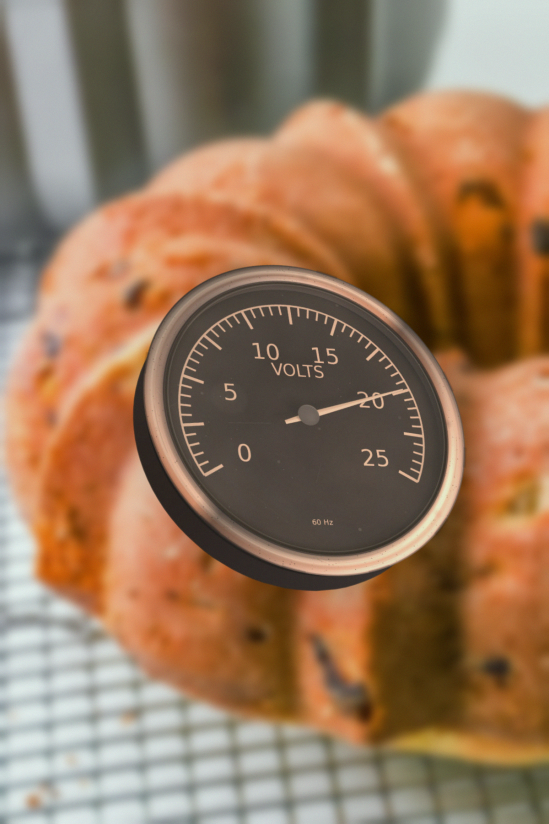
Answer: 20 V
